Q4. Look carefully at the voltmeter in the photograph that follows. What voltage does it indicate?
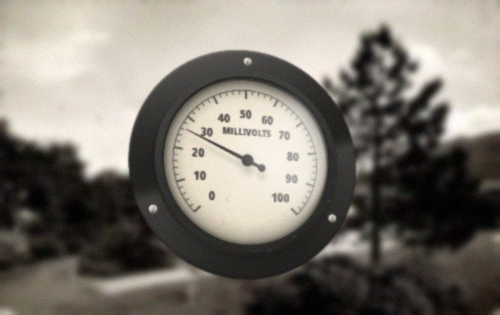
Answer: 26 mV
